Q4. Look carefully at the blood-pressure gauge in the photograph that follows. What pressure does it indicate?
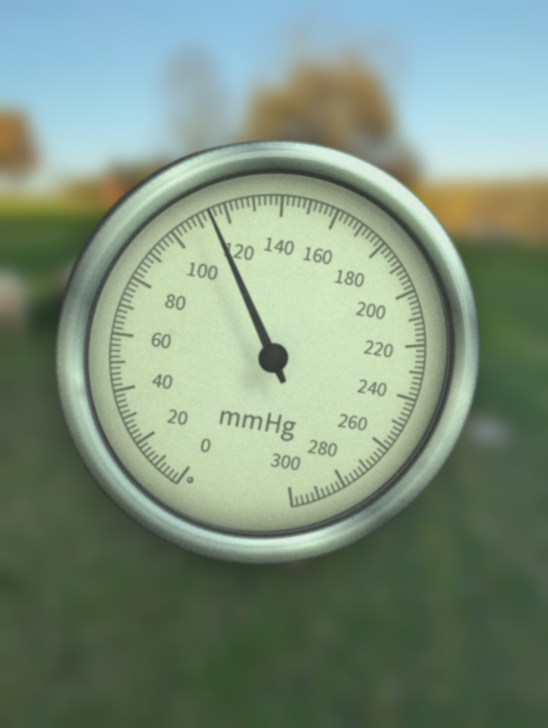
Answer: 114 mmHg
